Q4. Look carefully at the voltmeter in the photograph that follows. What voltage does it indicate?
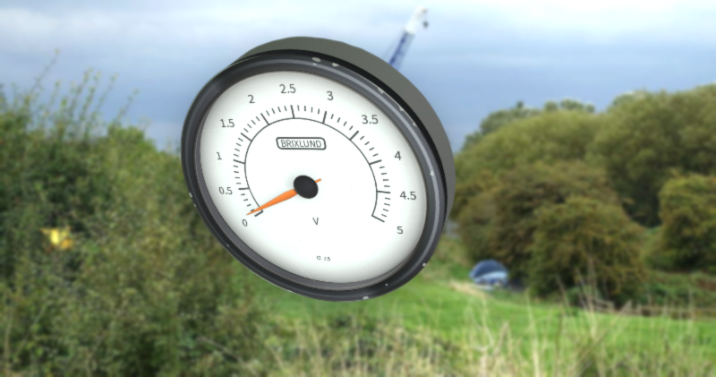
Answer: 0.1 V
